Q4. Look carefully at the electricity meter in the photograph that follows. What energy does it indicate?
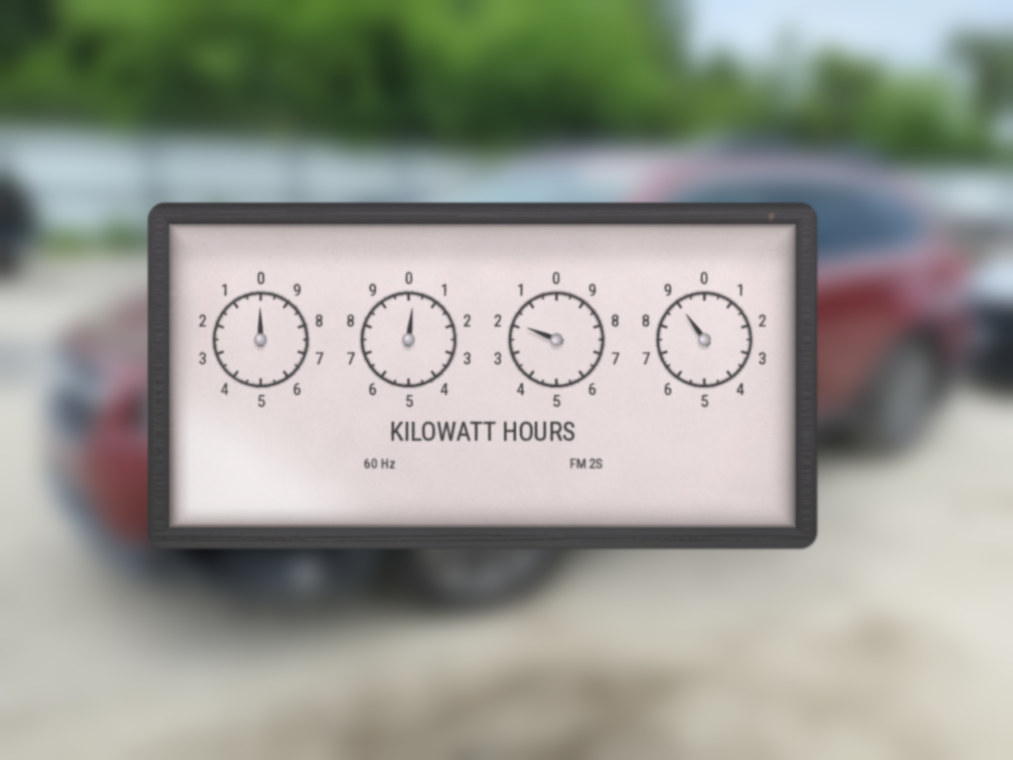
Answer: 19 kWh
